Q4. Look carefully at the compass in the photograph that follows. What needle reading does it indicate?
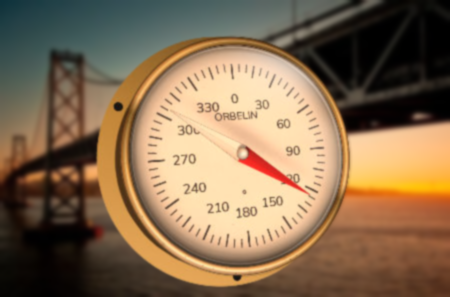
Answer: 125 °
